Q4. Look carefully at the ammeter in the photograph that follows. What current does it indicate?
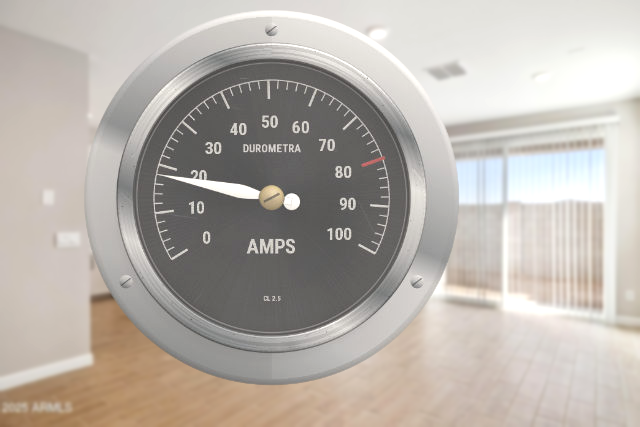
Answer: 18 A
